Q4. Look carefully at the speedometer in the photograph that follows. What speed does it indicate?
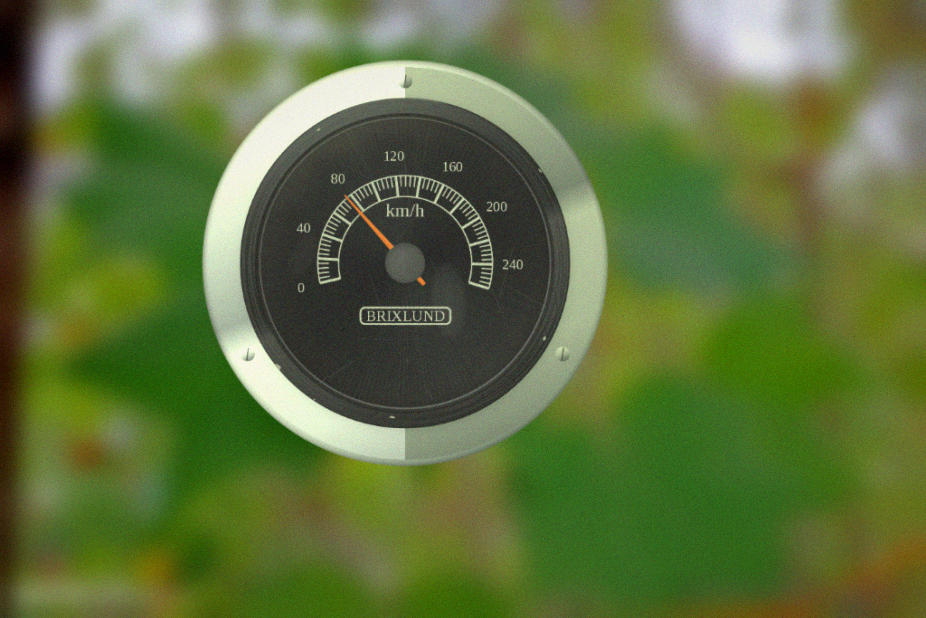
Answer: 76 km/h
